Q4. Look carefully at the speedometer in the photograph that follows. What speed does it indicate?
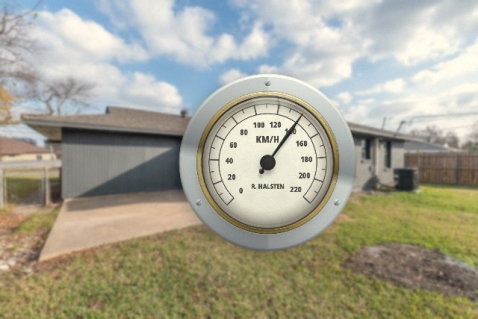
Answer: 140 km/h
